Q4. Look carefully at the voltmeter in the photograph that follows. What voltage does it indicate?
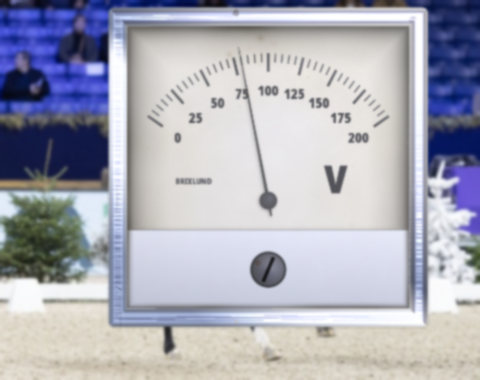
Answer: 80 V
